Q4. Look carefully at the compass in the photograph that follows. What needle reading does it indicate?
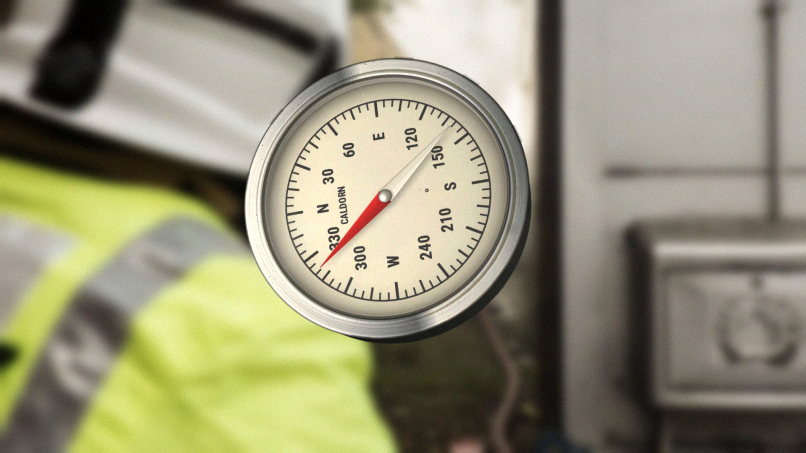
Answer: 320 °
